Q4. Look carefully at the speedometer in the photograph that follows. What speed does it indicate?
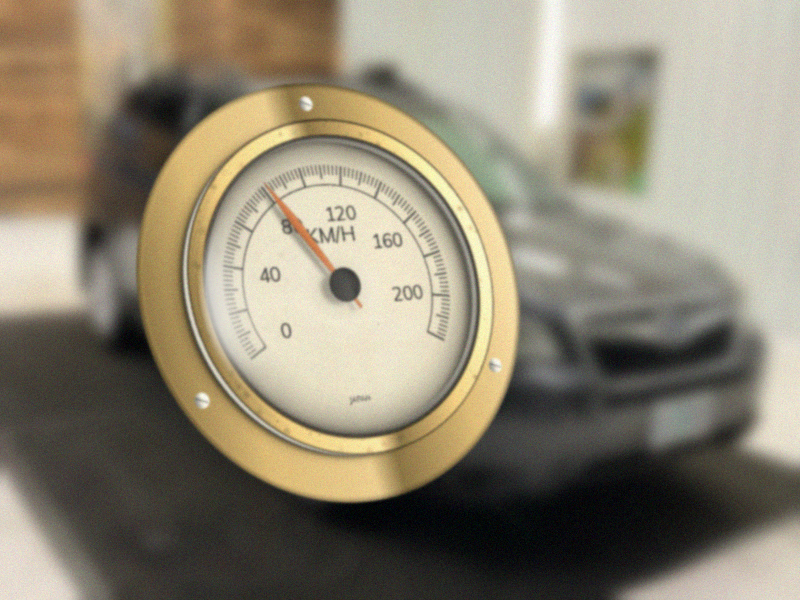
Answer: 80 km/h
